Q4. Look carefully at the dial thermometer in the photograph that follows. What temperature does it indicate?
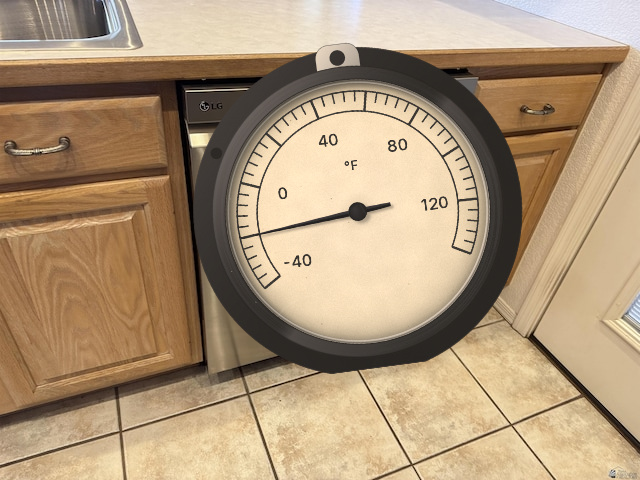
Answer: -20 °F
